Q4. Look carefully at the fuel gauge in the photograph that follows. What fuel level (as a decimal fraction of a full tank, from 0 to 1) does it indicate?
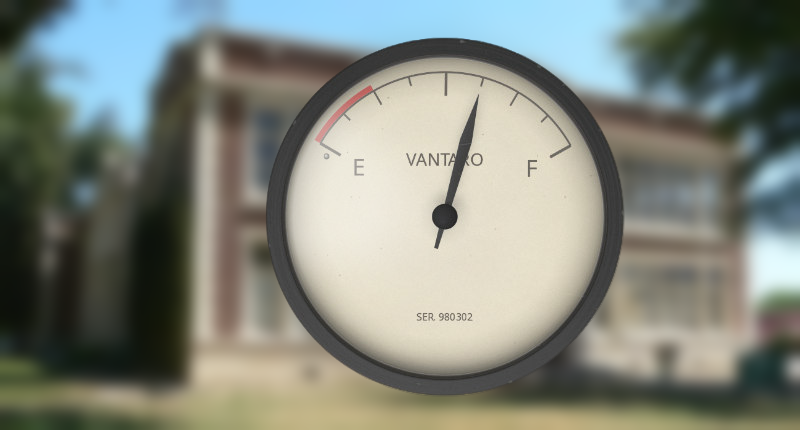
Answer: 0.625
